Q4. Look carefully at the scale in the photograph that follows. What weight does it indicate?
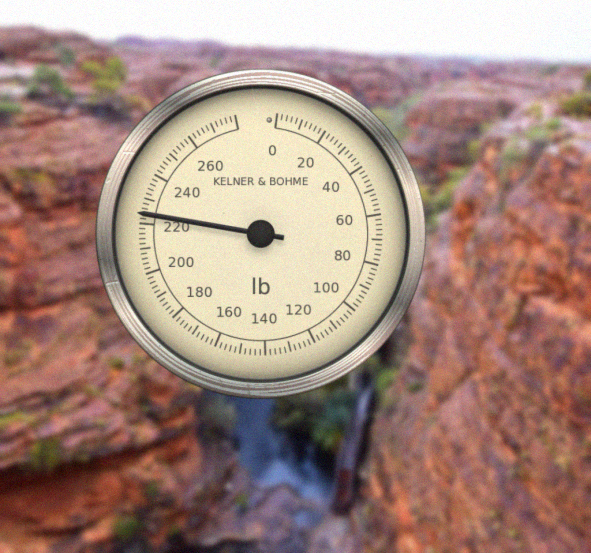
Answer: 224 lb
